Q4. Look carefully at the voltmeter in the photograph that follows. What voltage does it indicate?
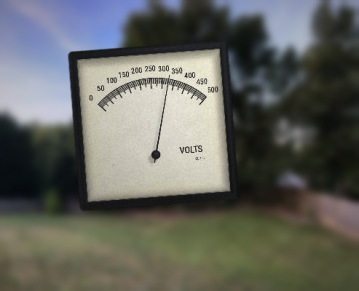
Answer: 325 V
